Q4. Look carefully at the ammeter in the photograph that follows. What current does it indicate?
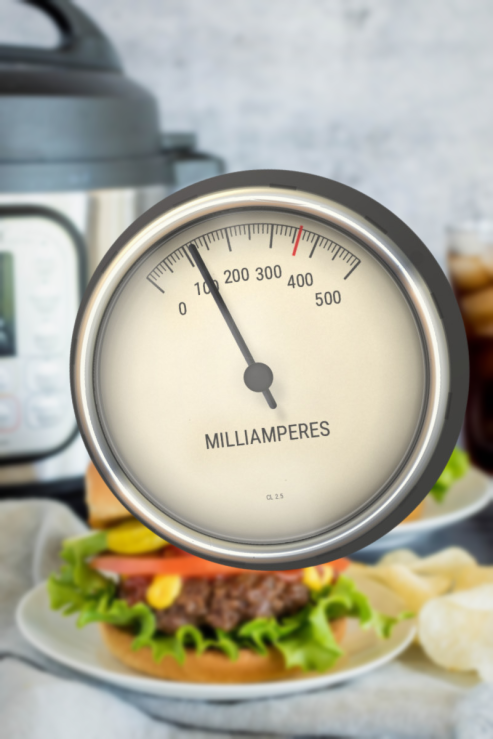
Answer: 120 mA
